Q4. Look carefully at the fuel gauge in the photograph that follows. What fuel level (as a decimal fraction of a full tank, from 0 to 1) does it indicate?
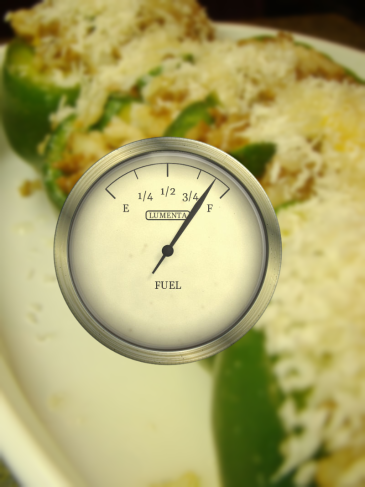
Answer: 0.875
